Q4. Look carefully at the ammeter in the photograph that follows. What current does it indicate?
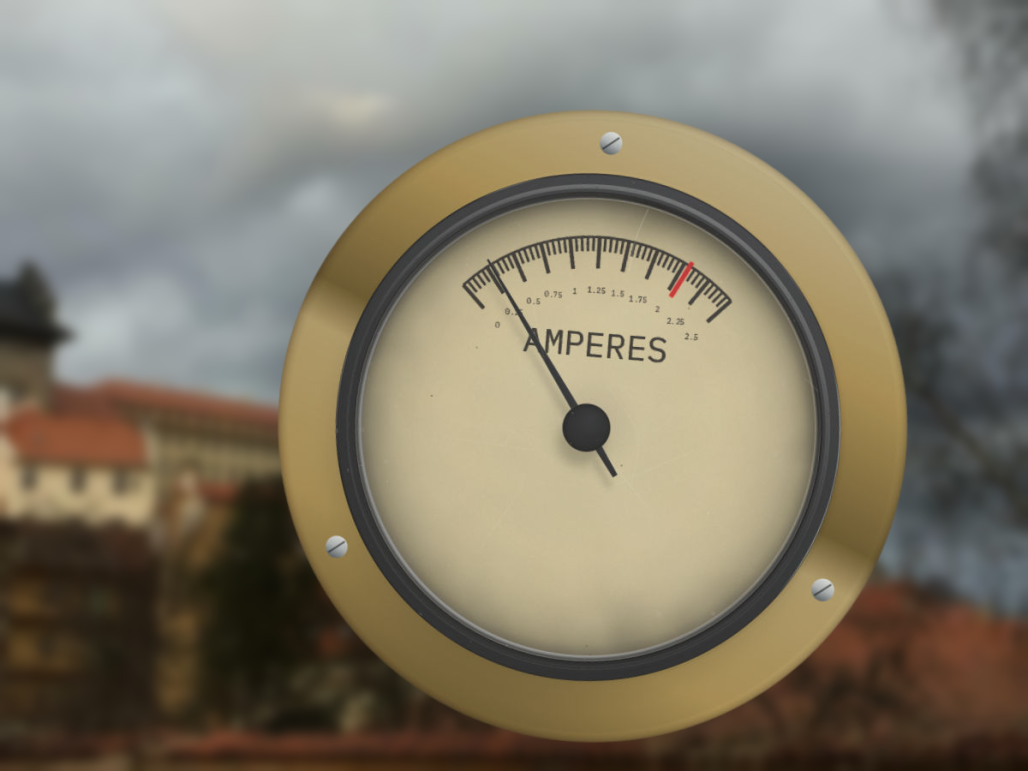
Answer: 0.3 A
